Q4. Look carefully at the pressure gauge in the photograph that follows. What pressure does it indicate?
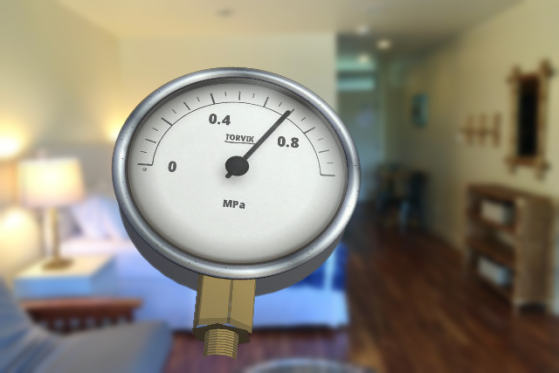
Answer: 0.7 MPa
